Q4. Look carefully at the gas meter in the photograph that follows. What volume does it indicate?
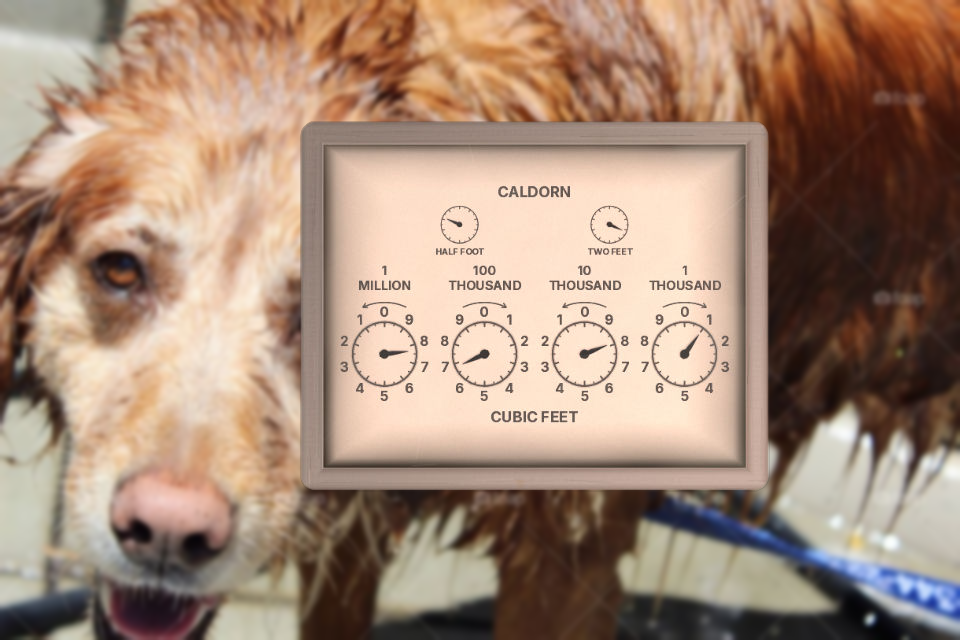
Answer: 768100 ft³
